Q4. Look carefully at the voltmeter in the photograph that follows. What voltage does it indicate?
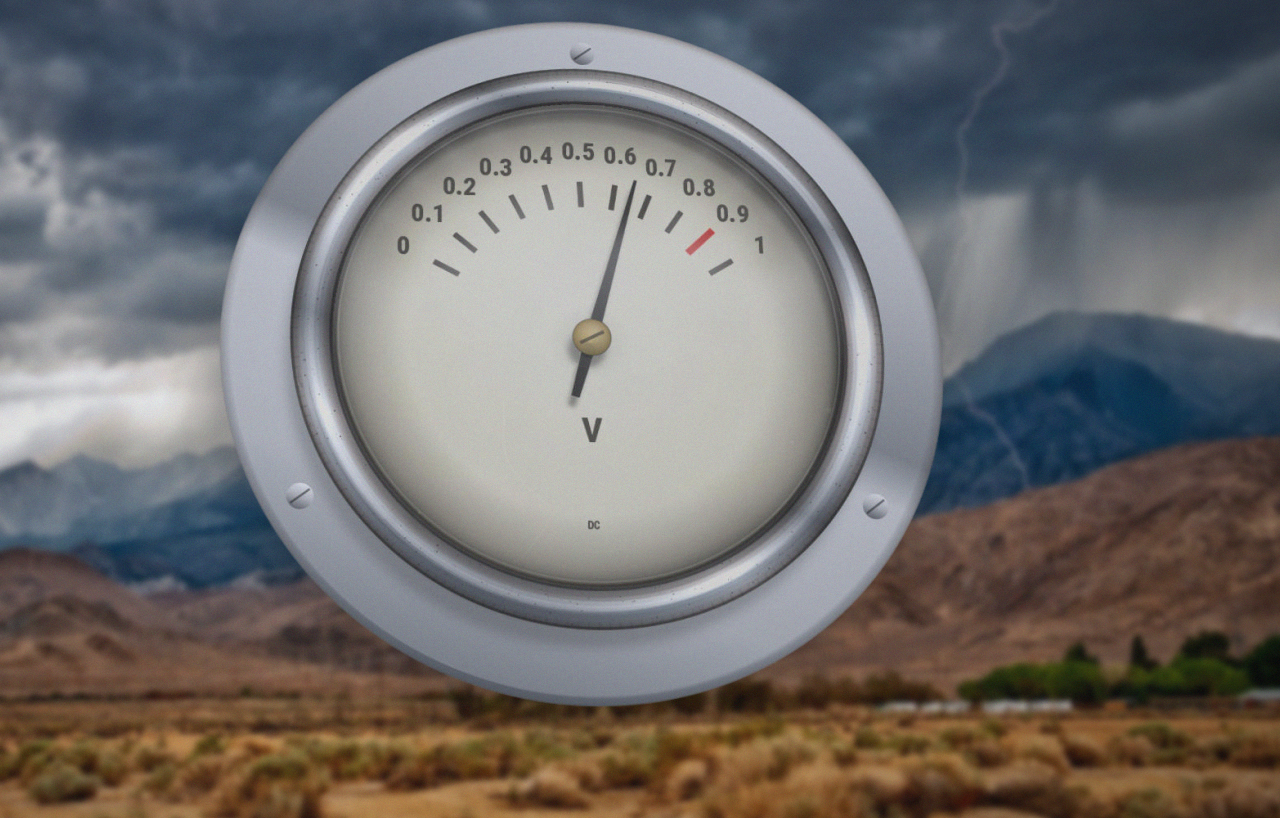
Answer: 0.65 V
